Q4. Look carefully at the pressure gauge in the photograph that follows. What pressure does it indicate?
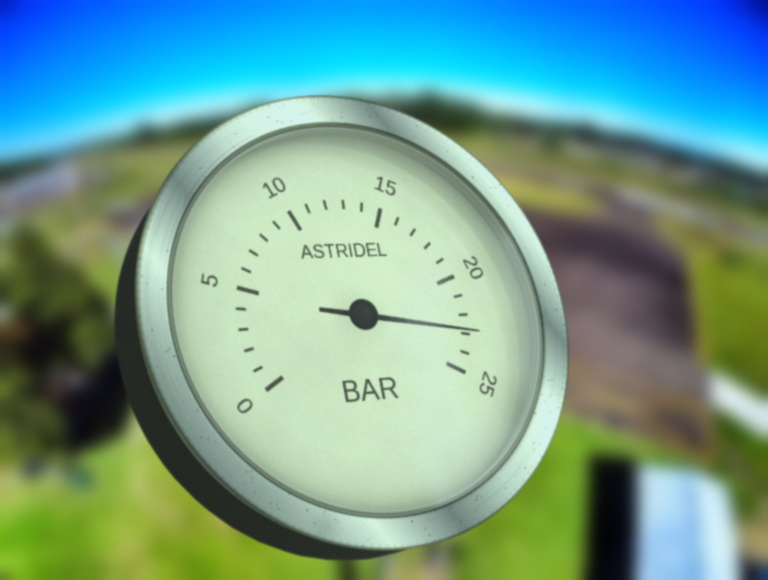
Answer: 23 bar
